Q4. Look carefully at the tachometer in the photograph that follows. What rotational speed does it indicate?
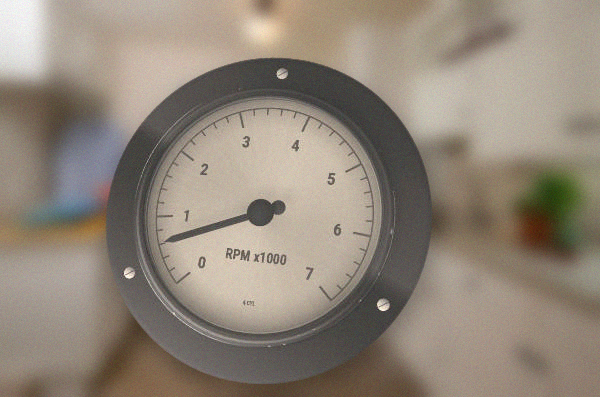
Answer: 600 rpm
